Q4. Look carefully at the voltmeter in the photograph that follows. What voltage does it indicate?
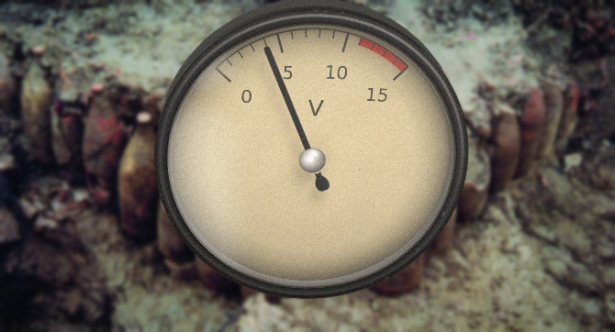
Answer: 4 V
